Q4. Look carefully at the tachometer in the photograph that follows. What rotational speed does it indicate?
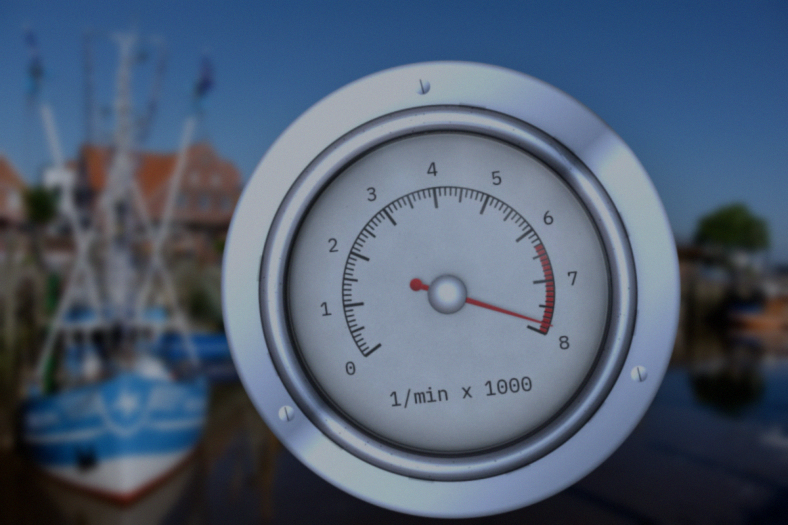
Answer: 7800 rpm
